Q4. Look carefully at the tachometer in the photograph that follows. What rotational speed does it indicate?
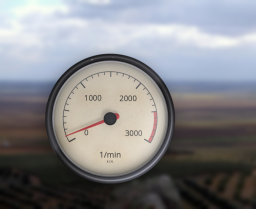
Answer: 100 rpm
